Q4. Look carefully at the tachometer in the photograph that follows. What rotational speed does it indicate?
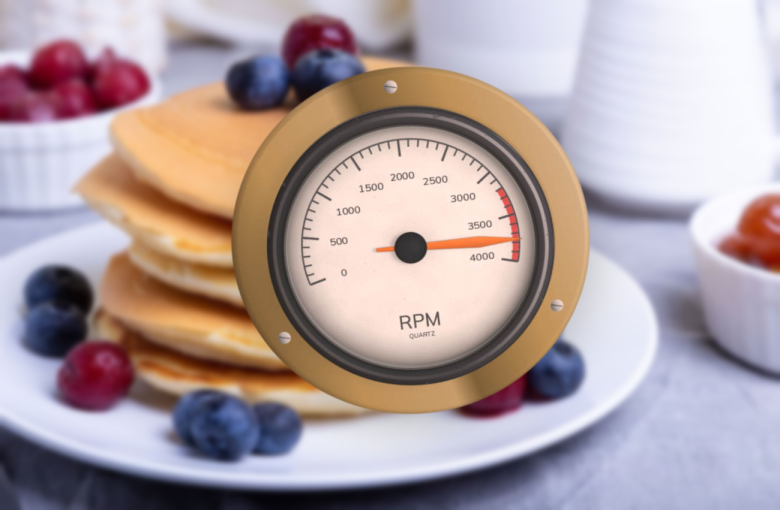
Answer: 3750 rpm
